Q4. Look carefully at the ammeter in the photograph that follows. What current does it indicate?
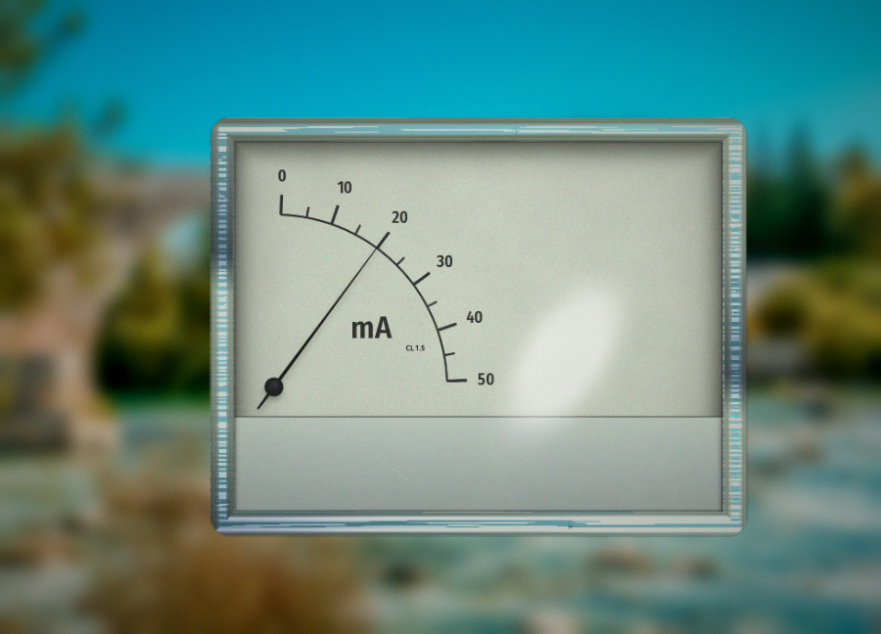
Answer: 20 mA
